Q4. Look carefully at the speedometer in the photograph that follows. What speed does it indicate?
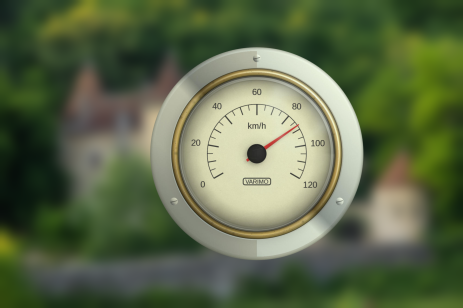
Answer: 87.5 km/h
